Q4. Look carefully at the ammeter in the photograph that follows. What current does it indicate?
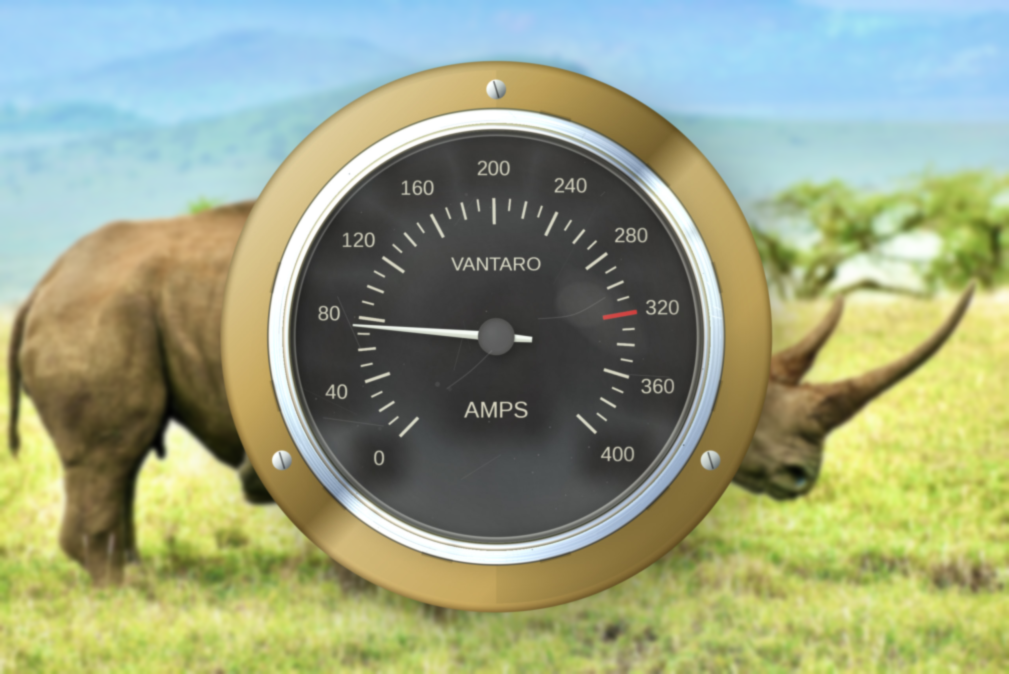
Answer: 75 A
